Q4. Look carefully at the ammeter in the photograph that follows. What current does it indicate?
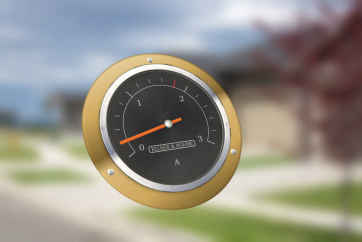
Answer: 0.2 A
